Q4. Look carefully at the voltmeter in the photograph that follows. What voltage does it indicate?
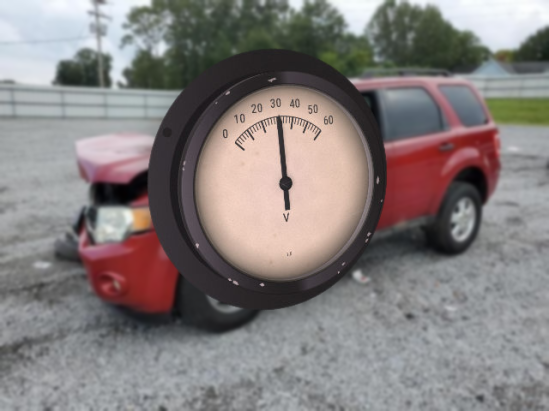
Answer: 30 V
